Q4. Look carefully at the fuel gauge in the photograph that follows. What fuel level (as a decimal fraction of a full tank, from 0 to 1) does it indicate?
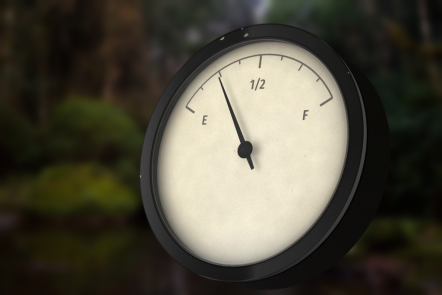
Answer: 0.25
